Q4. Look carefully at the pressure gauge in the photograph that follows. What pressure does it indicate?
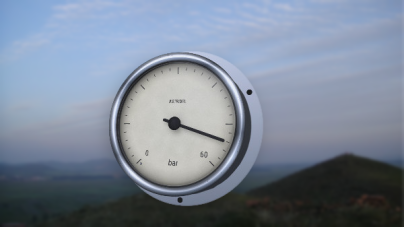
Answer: 54 bar
